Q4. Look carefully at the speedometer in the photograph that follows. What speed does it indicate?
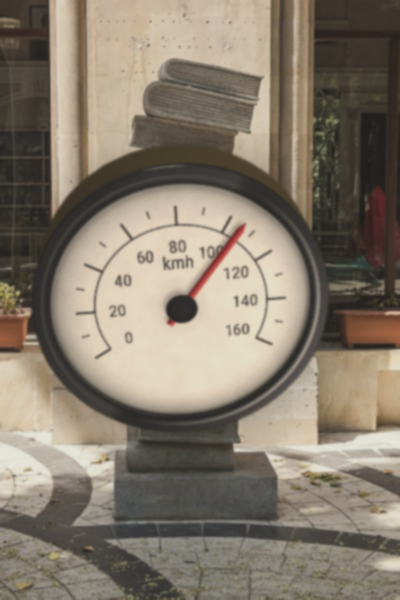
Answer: 105 km/h
